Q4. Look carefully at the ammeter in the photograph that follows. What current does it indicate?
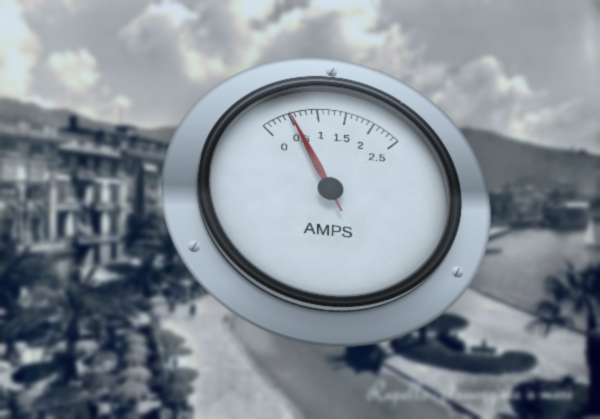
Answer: 0.5 A
